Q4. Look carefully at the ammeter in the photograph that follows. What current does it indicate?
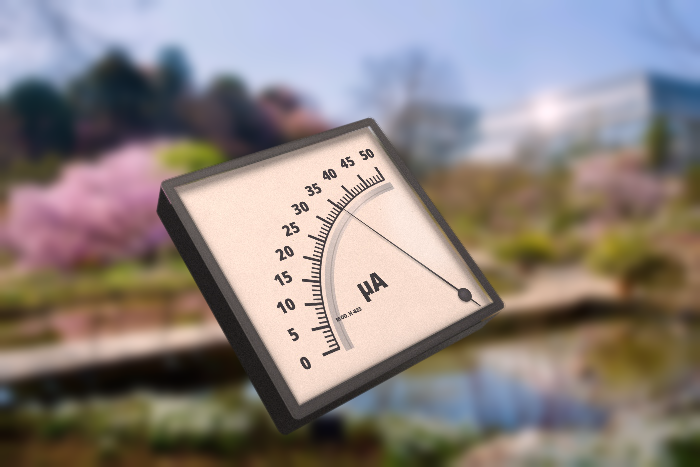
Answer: 35 µA
